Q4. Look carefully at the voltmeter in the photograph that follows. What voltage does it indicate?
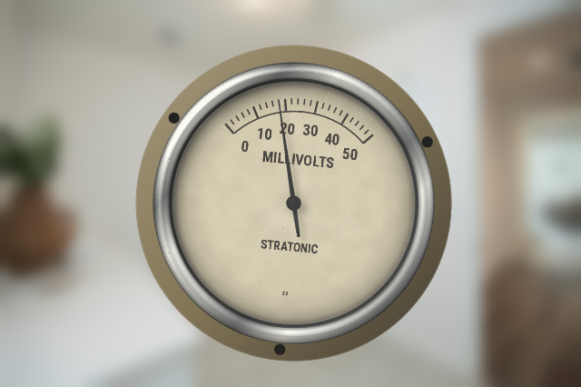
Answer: 18 mV
